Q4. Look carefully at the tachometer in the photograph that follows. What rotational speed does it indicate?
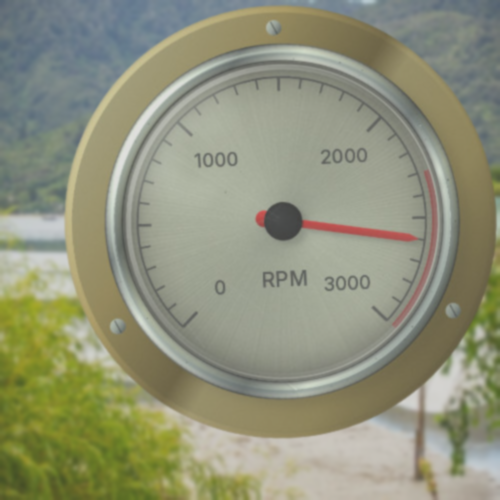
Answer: 2600 rpm
